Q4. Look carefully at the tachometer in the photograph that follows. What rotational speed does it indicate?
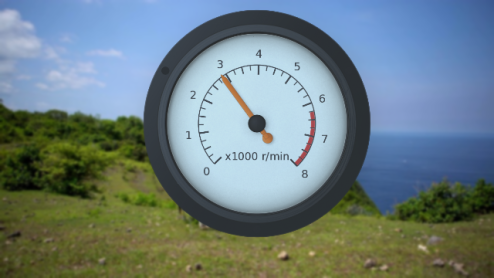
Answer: 2875 rpm
